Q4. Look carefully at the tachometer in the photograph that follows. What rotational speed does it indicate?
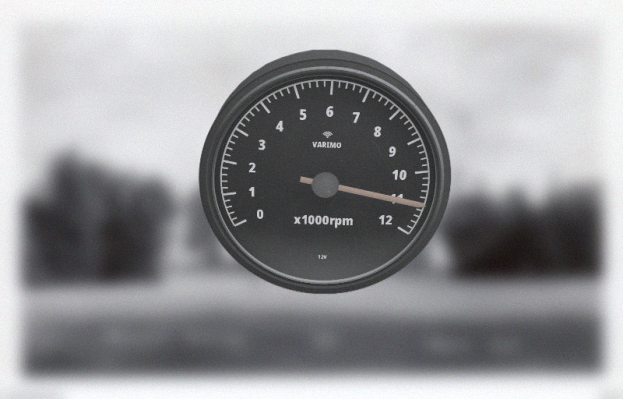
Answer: 11000 rpm
